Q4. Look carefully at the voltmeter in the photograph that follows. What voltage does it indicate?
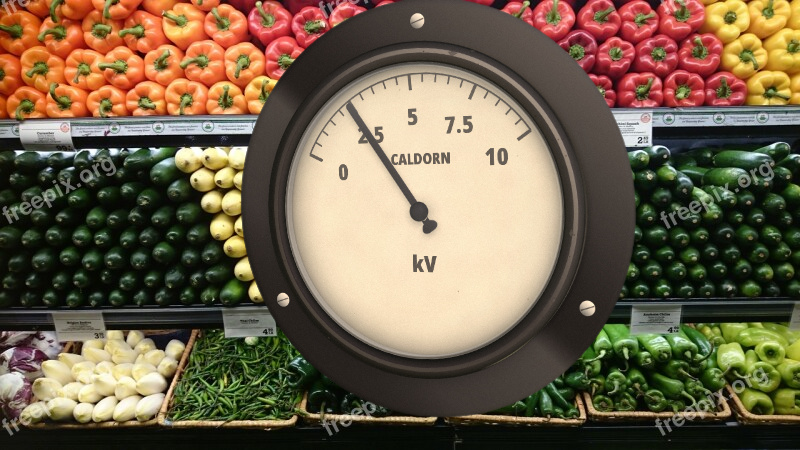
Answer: 2.5 kV
